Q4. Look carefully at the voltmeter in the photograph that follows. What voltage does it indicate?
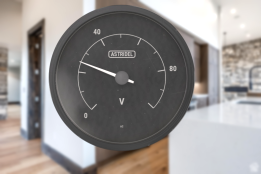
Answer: 25 V
